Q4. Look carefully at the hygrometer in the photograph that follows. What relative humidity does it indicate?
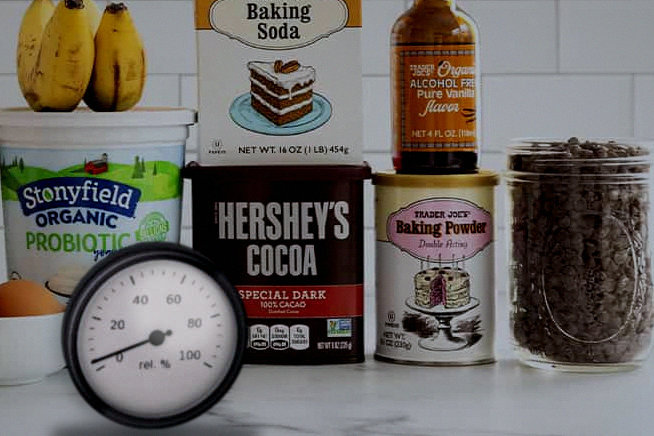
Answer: 4 %
